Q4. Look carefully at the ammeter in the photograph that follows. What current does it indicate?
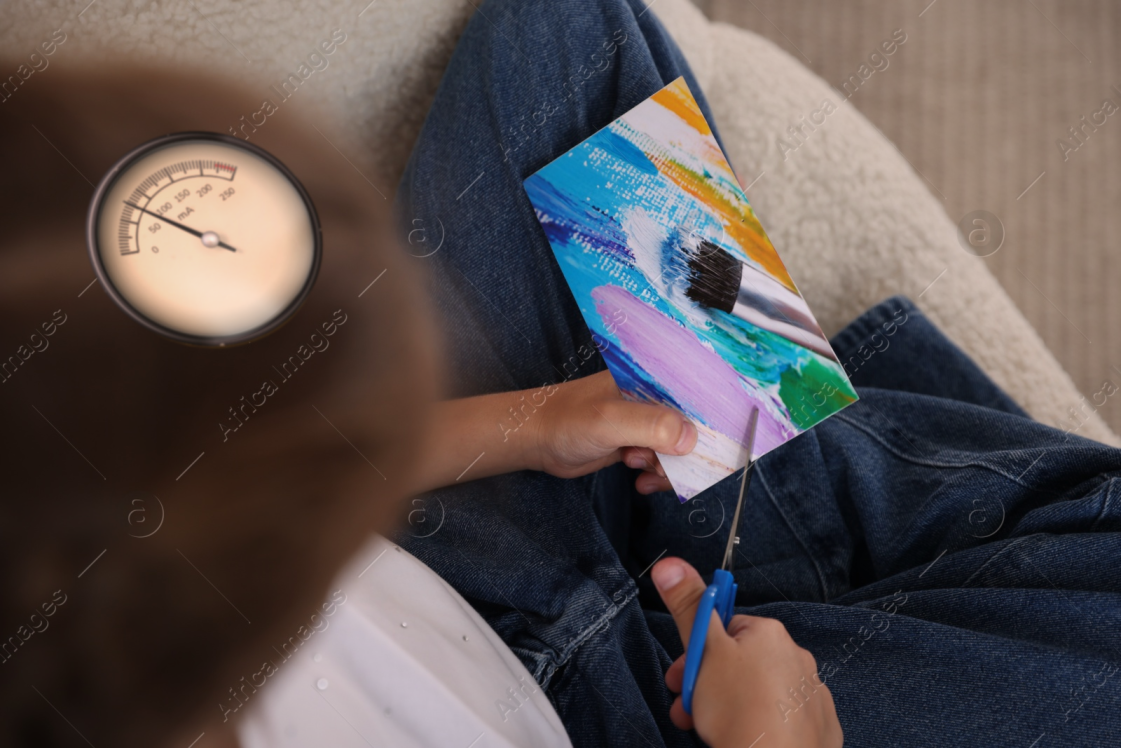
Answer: 75 mA
